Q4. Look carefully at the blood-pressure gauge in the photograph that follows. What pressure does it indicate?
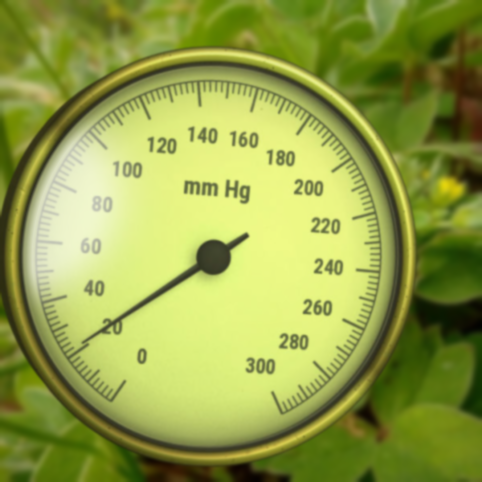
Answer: 22 mmHg
